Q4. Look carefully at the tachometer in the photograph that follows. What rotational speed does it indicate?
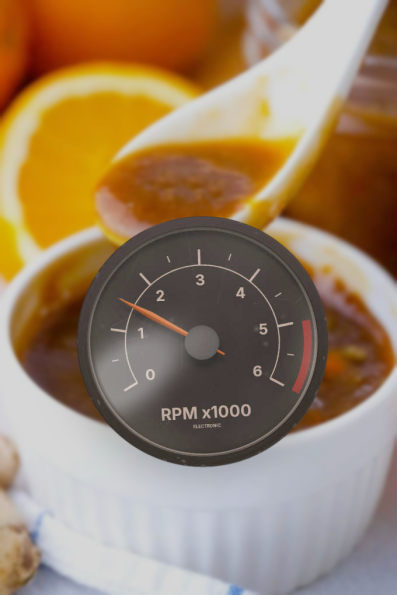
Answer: 1500 rpm
